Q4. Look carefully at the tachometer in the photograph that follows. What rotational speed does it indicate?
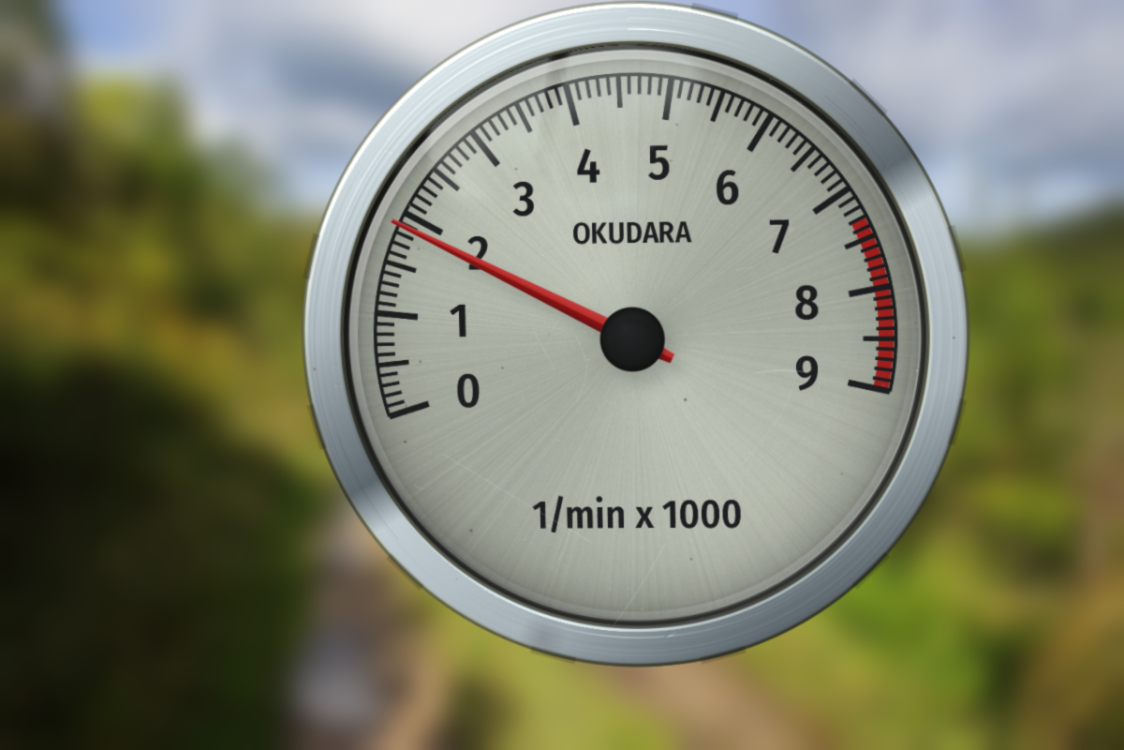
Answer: 1900 rpm
